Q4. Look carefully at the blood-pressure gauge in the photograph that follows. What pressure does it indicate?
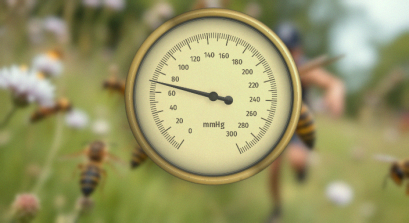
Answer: 70 mmHg
